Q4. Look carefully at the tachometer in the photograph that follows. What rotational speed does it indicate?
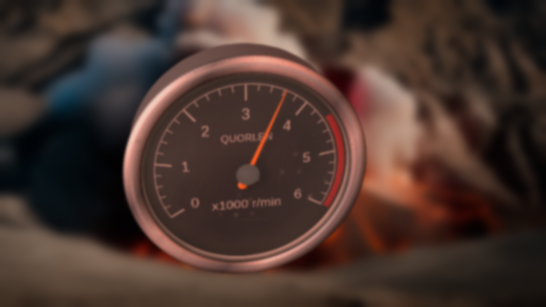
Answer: 3600 rpm
